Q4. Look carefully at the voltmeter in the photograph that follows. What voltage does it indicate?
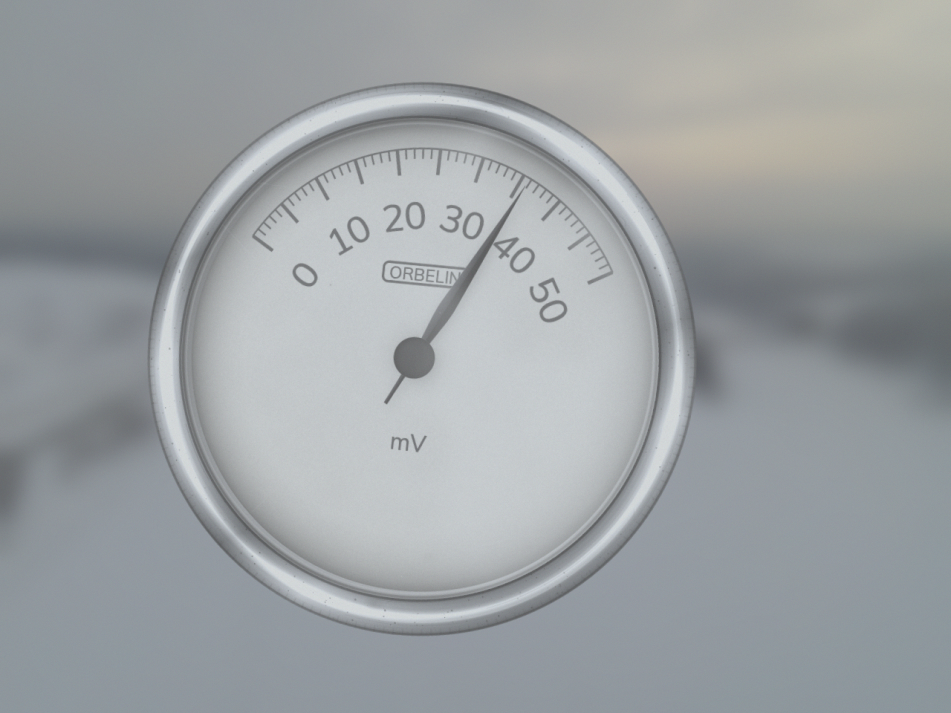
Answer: 36 mV
